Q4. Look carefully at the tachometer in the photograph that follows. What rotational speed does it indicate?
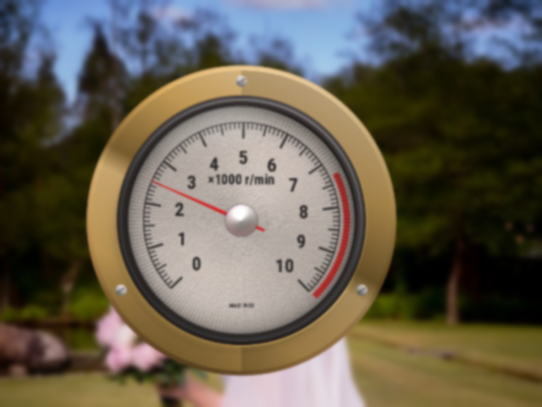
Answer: 2500 rpm
